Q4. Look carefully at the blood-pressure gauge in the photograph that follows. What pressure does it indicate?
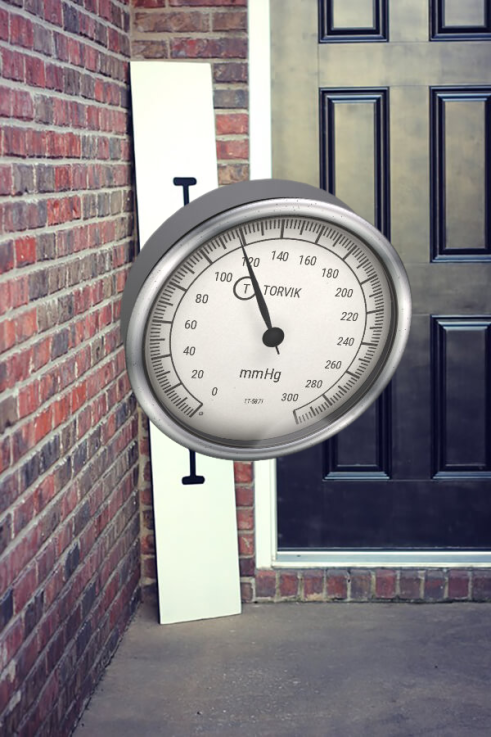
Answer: 118 mmHg
